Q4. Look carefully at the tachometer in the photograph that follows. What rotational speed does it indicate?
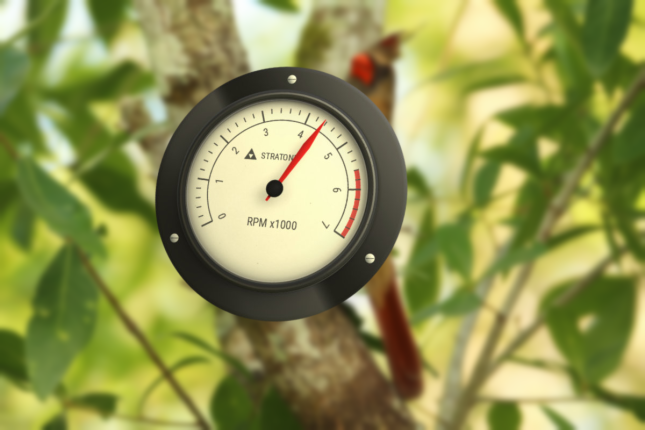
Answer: 4400 rpm
